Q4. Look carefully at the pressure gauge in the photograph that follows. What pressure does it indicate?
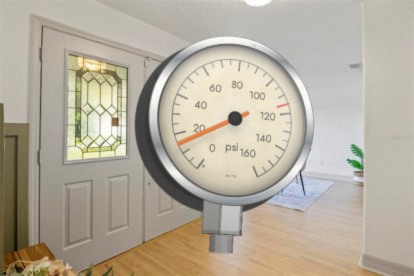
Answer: 15 psi
